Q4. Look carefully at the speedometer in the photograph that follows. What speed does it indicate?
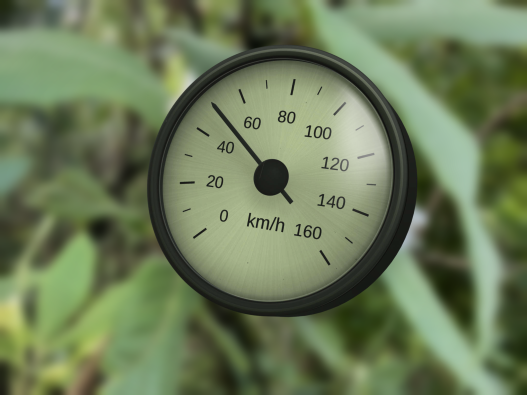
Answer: 50 km/h
